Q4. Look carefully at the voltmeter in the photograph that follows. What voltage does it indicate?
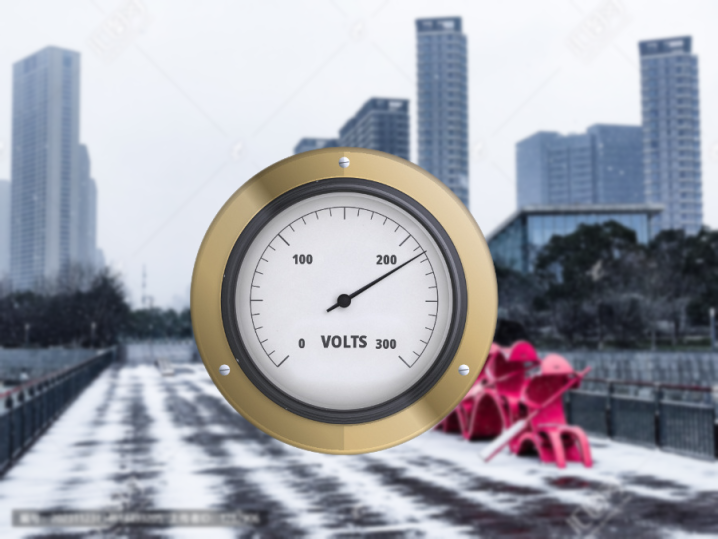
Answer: 215 V
